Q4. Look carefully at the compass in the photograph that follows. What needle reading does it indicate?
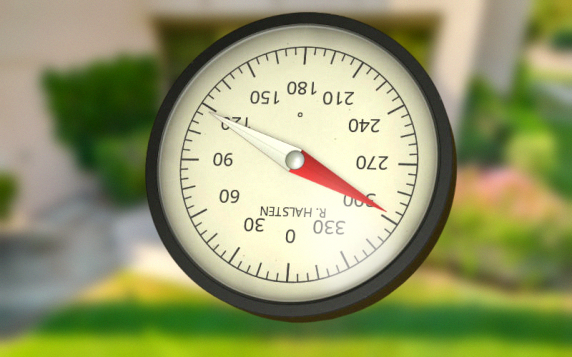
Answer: 297.5 °
